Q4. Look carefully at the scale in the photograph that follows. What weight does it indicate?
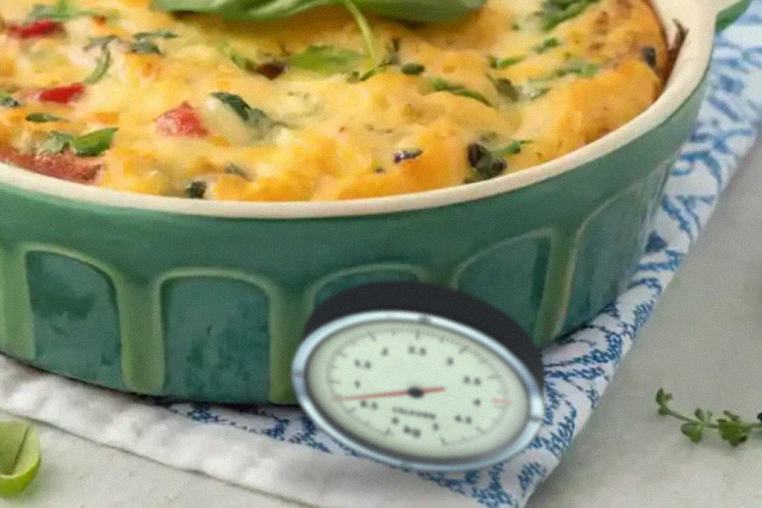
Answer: 0.75 kg
